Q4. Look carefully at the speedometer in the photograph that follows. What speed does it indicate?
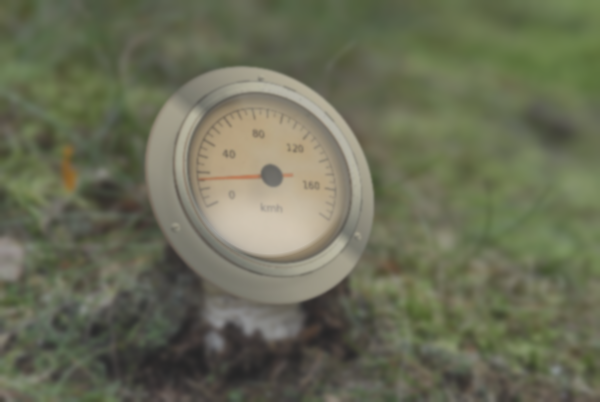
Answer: 15 km/h
